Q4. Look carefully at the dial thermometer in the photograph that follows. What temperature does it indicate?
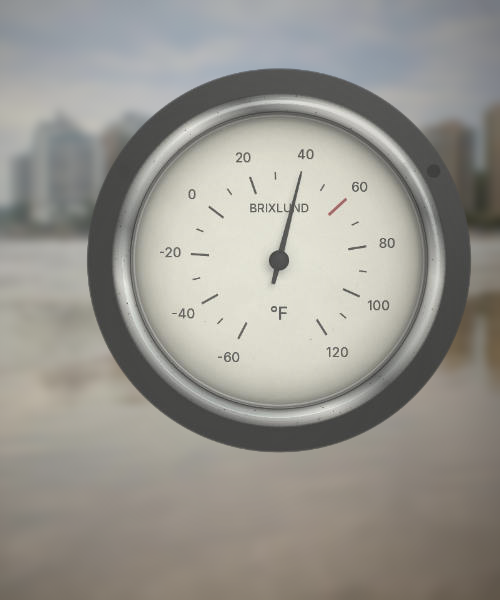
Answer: 40 °F
